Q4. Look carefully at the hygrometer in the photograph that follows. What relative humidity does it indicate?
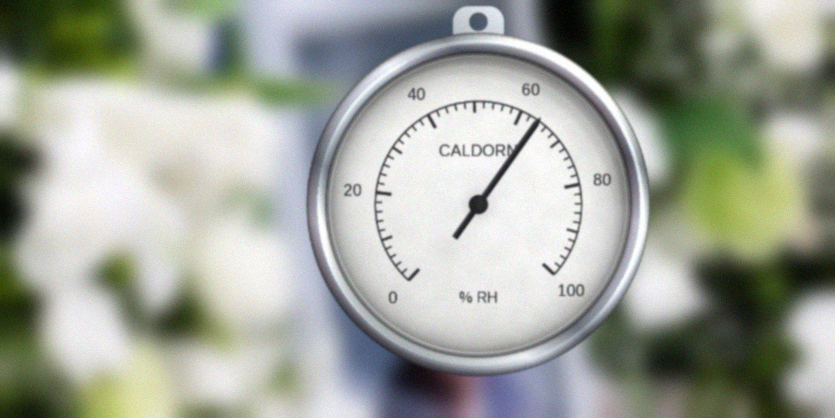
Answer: 64 %
